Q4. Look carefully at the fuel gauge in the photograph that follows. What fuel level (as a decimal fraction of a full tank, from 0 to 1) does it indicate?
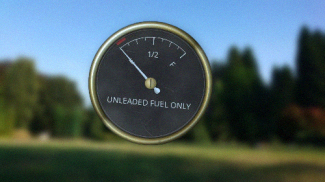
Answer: 0
